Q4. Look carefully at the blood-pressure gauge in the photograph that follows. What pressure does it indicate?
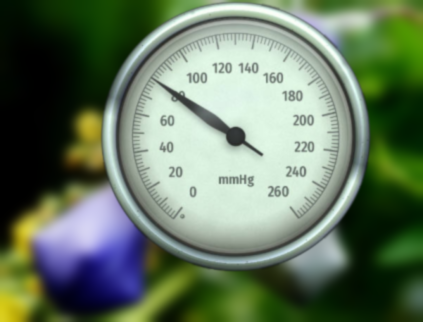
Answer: 80 mmHg
